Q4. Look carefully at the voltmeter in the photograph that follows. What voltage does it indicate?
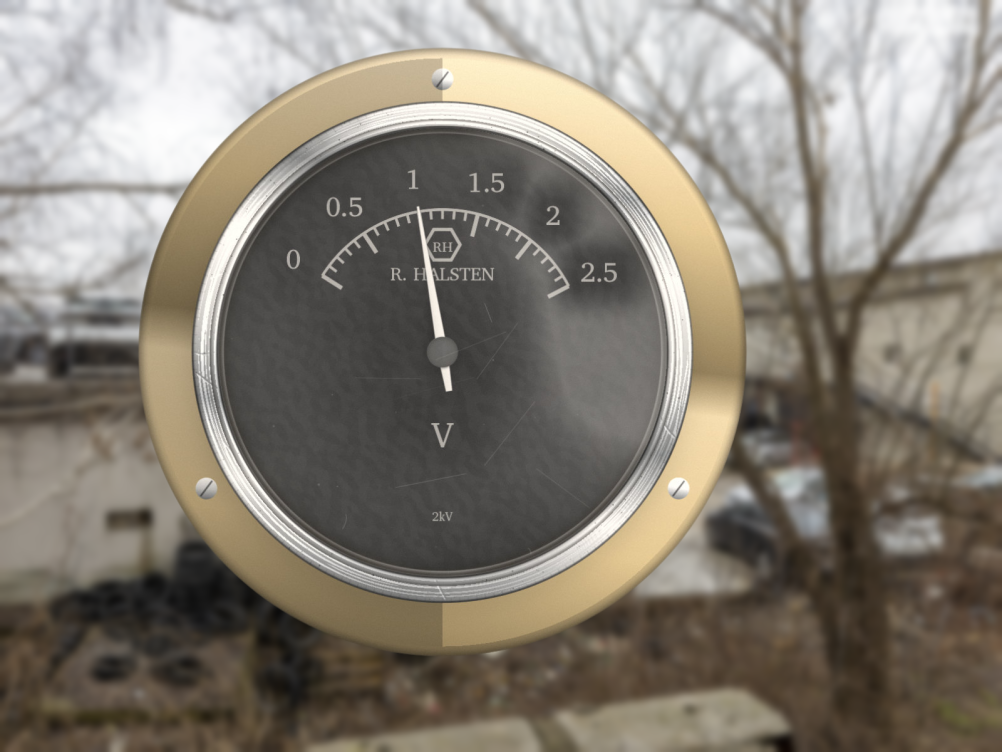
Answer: 1 V
